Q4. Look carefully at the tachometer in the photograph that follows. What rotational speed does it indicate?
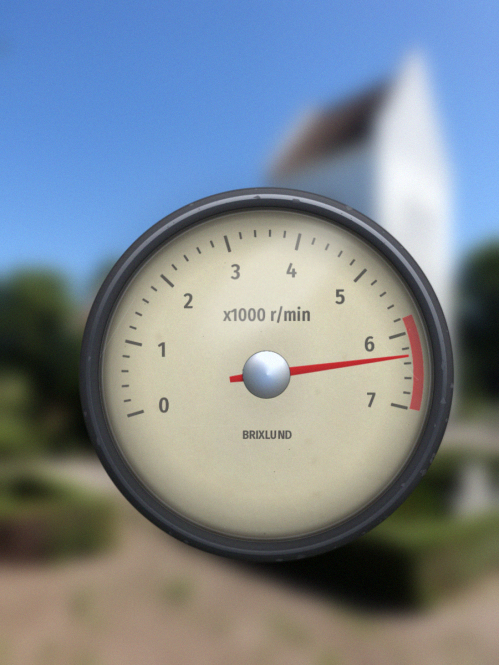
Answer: 6300 rpm
